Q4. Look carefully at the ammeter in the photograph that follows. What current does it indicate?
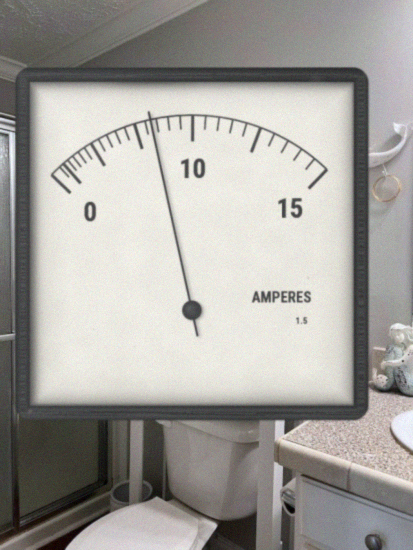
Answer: 8.25 A
